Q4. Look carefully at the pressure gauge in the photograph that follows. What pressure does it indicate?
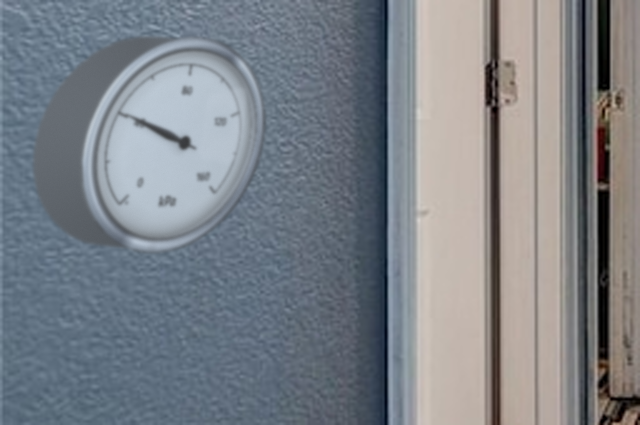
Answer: 40 kPa
